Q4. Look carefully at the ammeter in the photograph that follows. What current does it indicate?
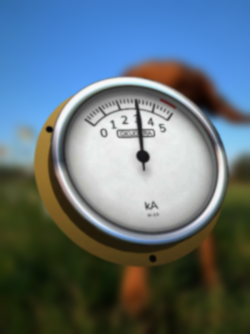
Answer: 3 kA
